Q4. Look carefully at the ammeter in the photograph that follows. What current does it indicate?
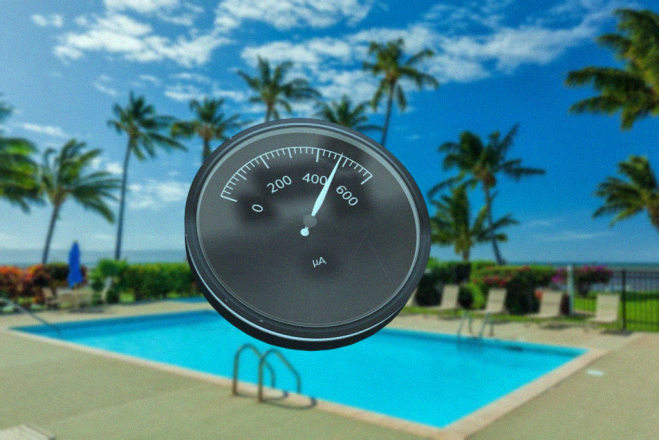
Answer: 480 µA
